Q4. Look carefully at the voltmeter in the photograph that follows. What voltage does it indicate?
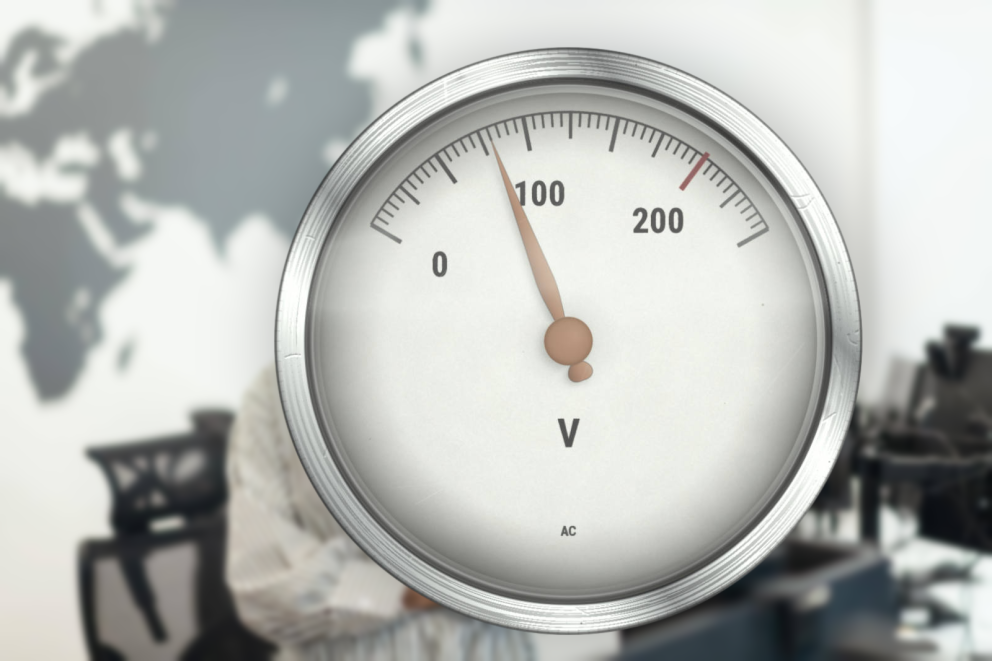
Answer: 80 V
